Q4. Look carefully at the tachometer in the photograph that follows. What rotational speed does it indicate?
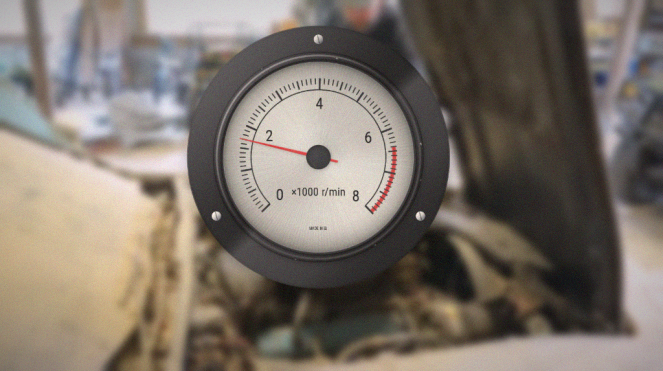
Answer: 1700 rpm
